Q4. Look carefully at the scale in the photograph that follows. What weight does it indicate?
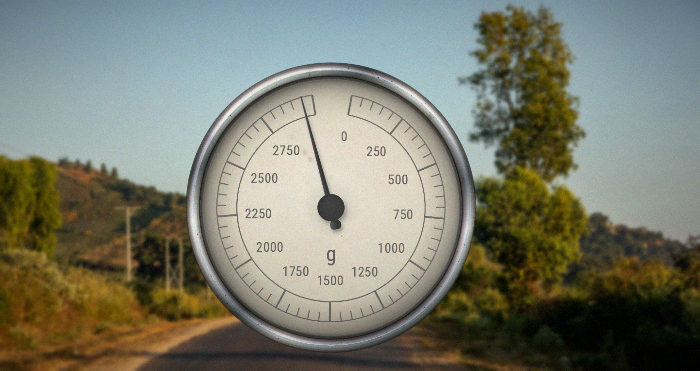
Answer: 2950 g
